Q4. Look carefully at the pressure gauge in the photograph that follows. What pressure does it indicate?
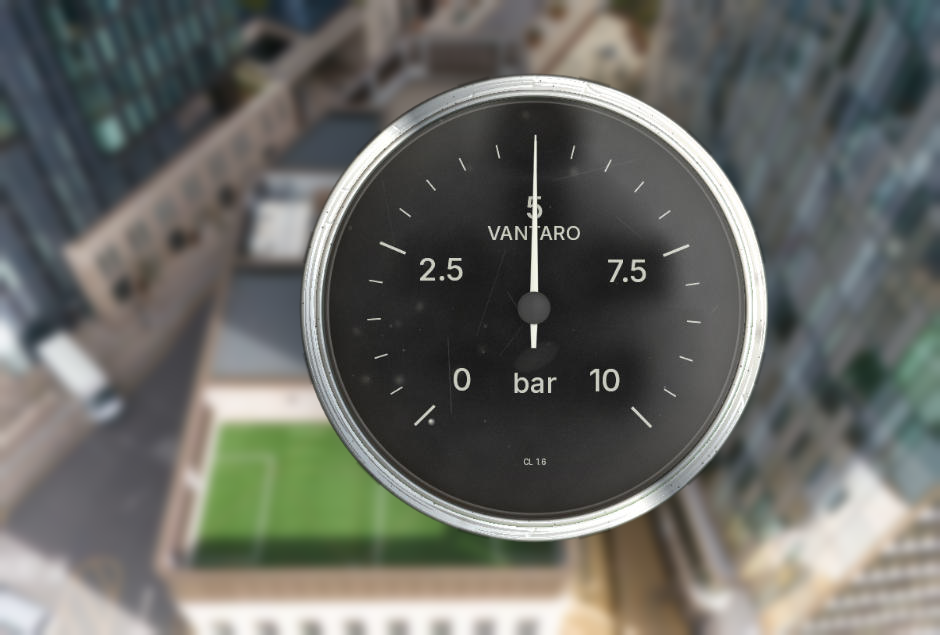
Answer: 5 bar
